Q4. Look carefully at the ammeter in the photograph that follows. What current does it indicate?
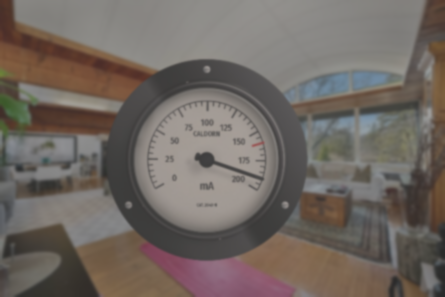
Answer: 190 mA
